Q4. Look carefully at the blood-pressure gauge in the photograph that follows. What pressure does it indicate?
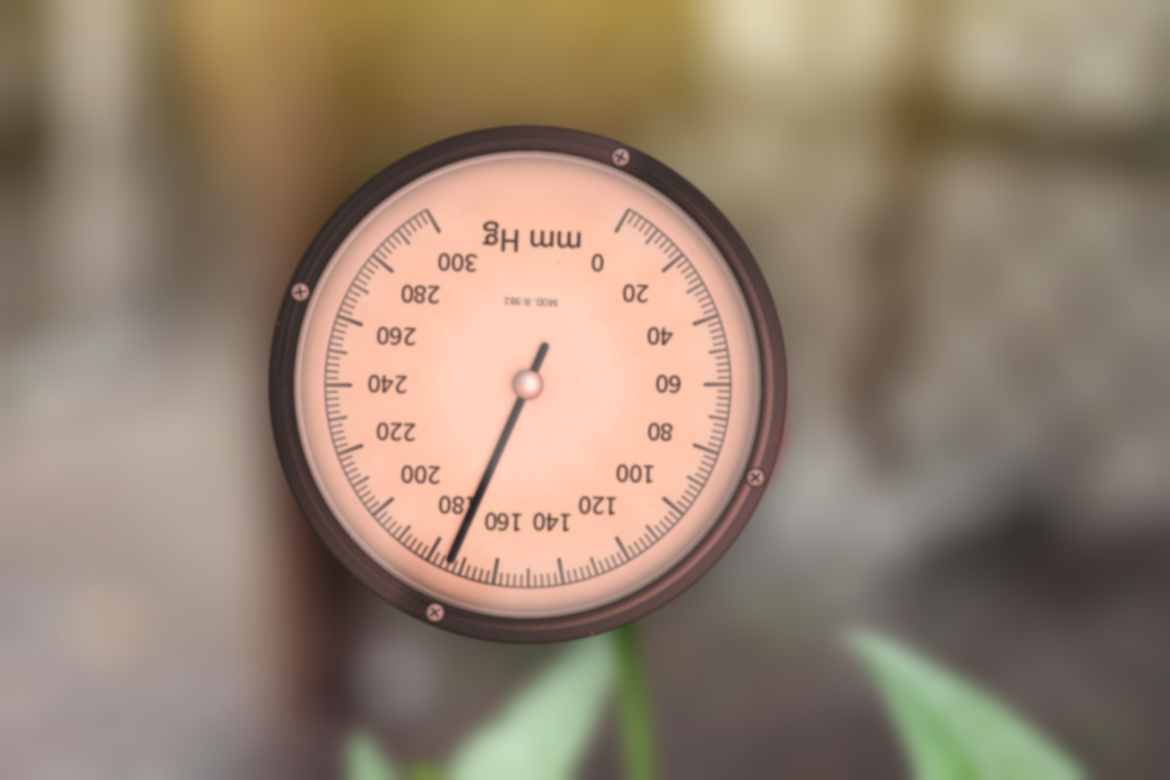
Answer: 174 mmHg
